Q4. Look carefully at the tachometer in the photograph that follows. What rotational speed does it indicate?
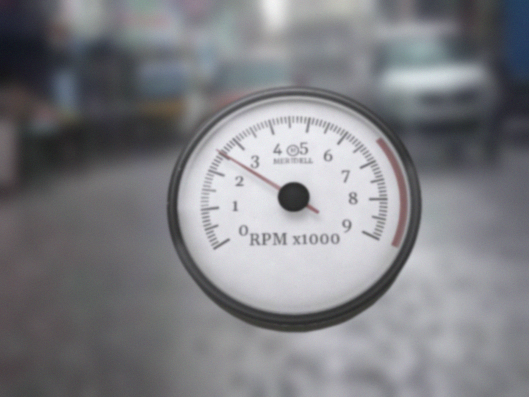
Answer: 2500 rpm
